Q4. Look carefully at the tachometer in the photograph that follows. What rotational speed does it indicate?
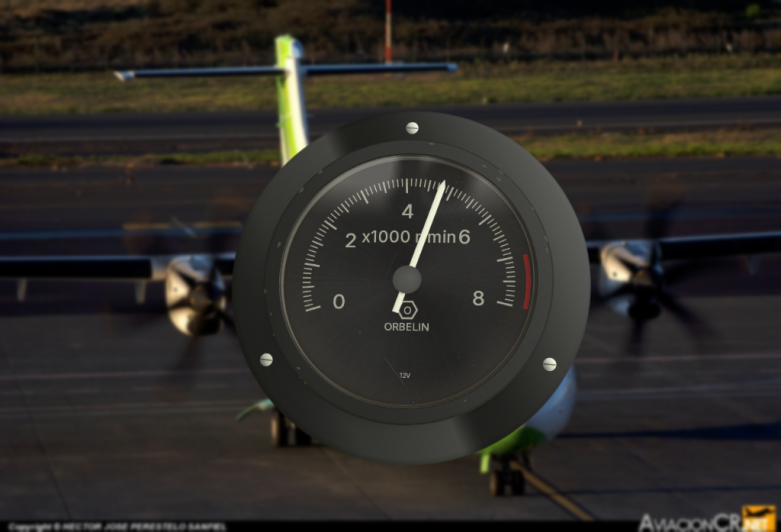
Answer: 4800 rpm
